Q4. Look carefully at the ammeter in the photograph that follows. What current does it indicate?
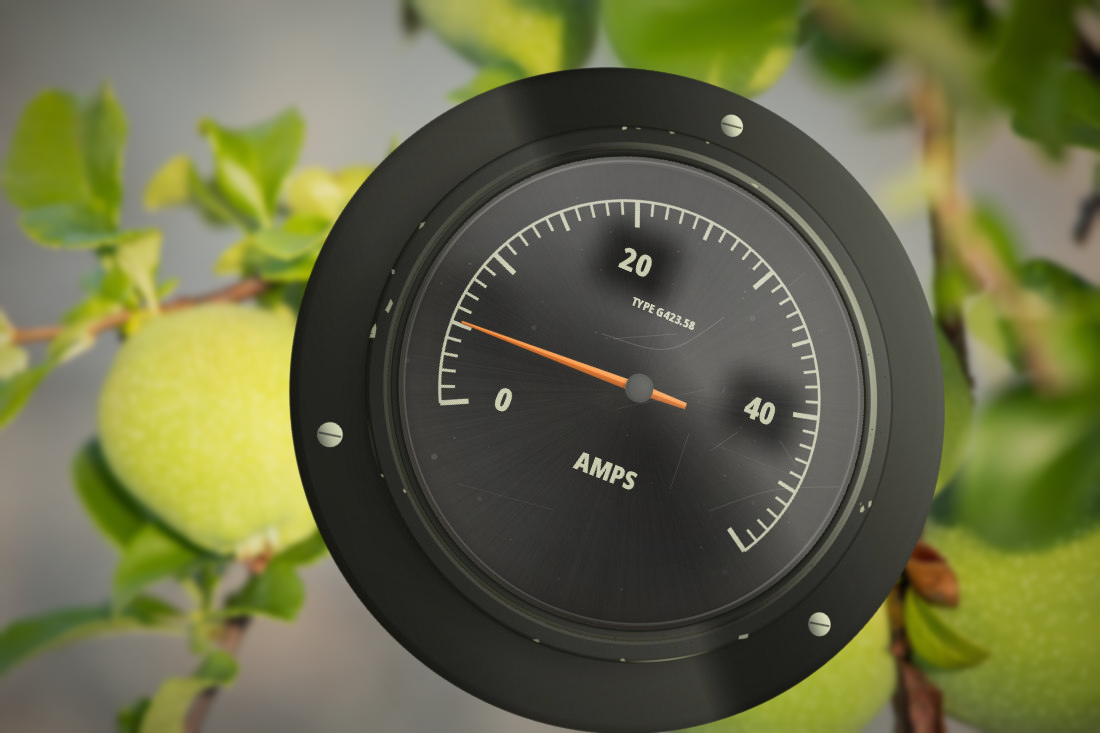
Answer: 5 A
